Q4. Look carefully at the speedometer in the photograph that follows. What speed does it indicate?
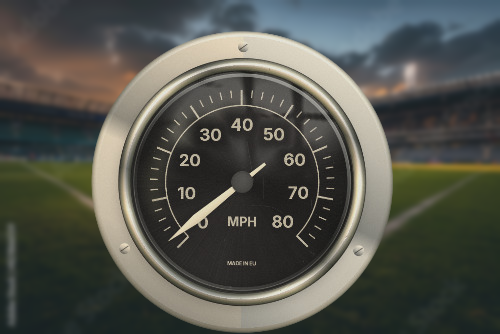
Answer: 2 mph
